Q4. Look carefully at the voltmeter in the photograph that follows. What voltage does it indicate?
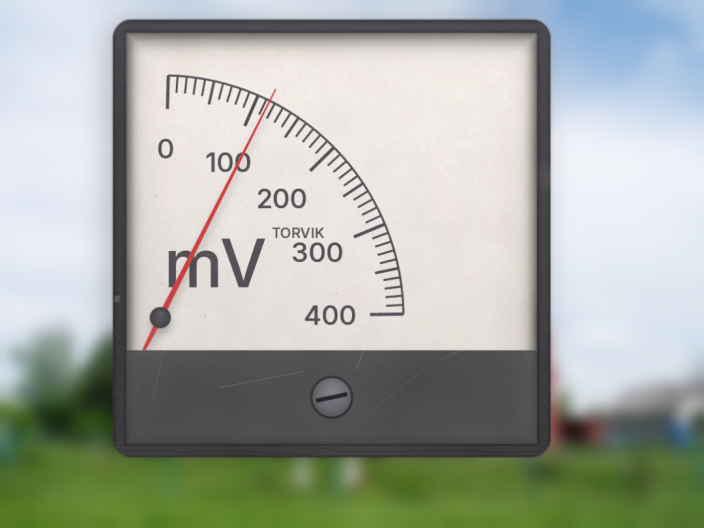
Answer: 115 mV
